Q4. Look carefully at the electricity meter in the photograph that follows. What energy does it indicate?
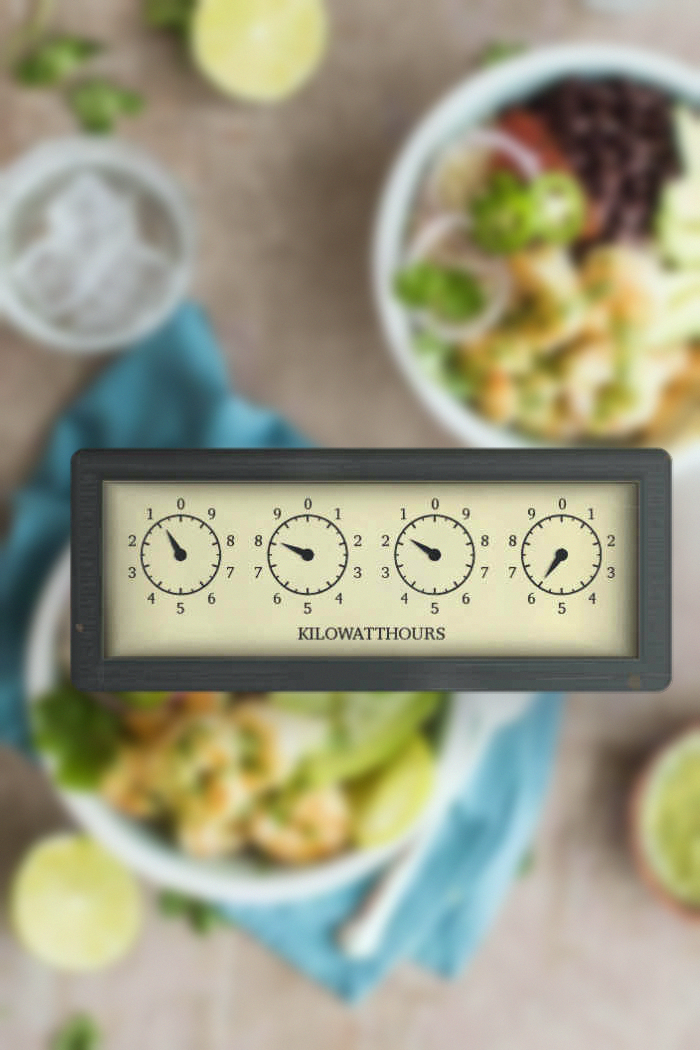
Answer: 816 kWh
